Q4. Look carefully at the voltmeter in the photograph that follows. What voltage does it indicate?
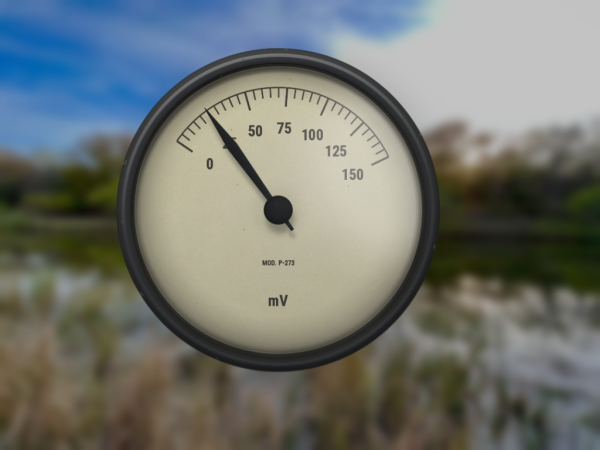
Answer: 25 mV
